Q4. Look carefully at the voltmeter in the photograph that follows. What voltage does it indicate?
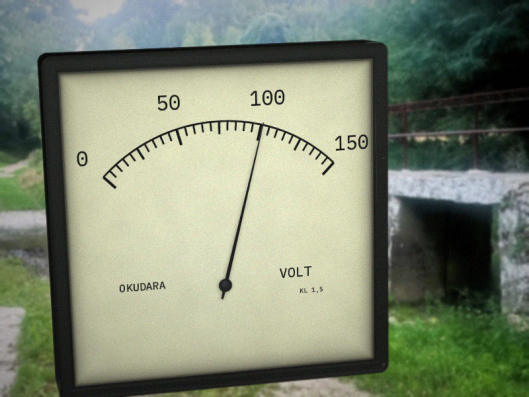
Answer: 100 V
